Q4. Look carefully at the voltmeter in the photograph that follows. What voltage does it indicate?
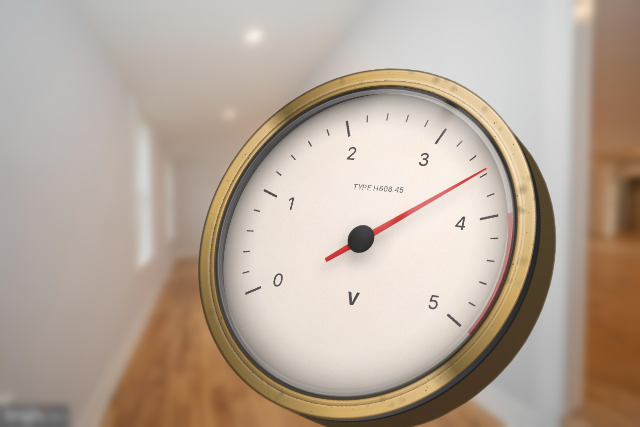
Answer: 3.6 V
